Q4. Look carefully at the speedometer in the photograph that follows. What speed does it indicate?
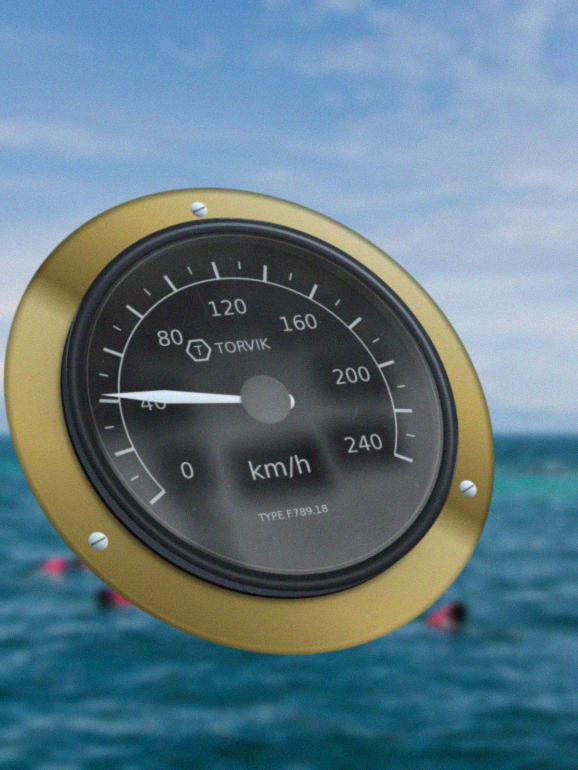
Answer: 40 km/h
